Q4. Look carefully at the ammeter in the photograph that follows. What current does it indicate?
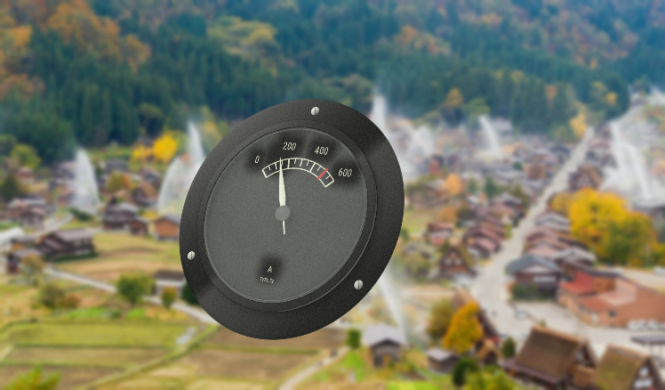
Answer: 150 A
